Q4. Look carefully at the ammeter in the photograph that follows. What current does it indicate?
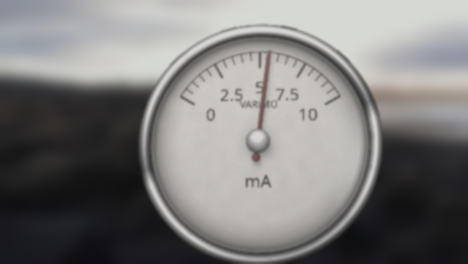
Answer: 5.5 mA
